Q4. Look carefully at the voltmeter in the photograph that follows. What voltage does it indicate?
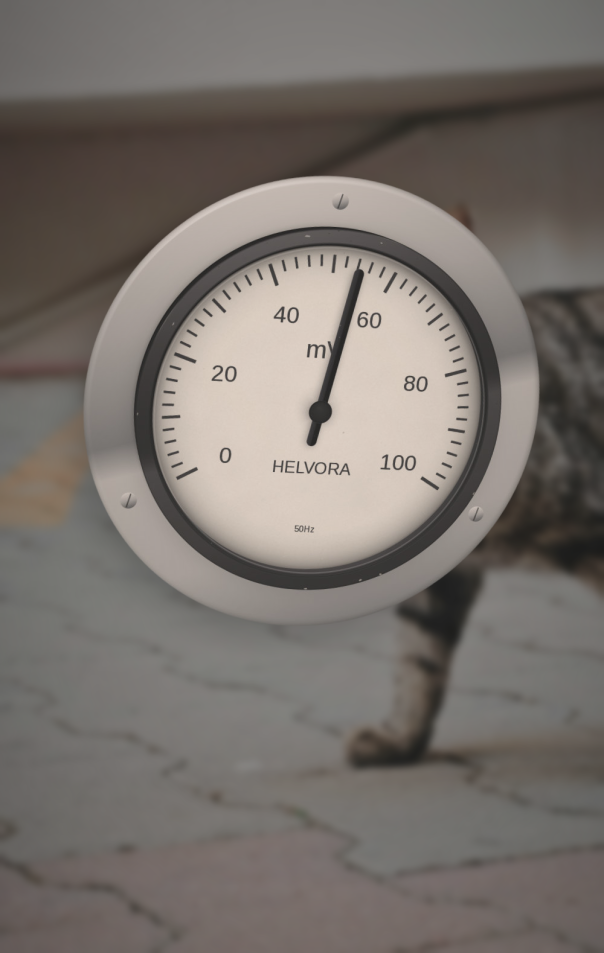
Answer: 54 mV
